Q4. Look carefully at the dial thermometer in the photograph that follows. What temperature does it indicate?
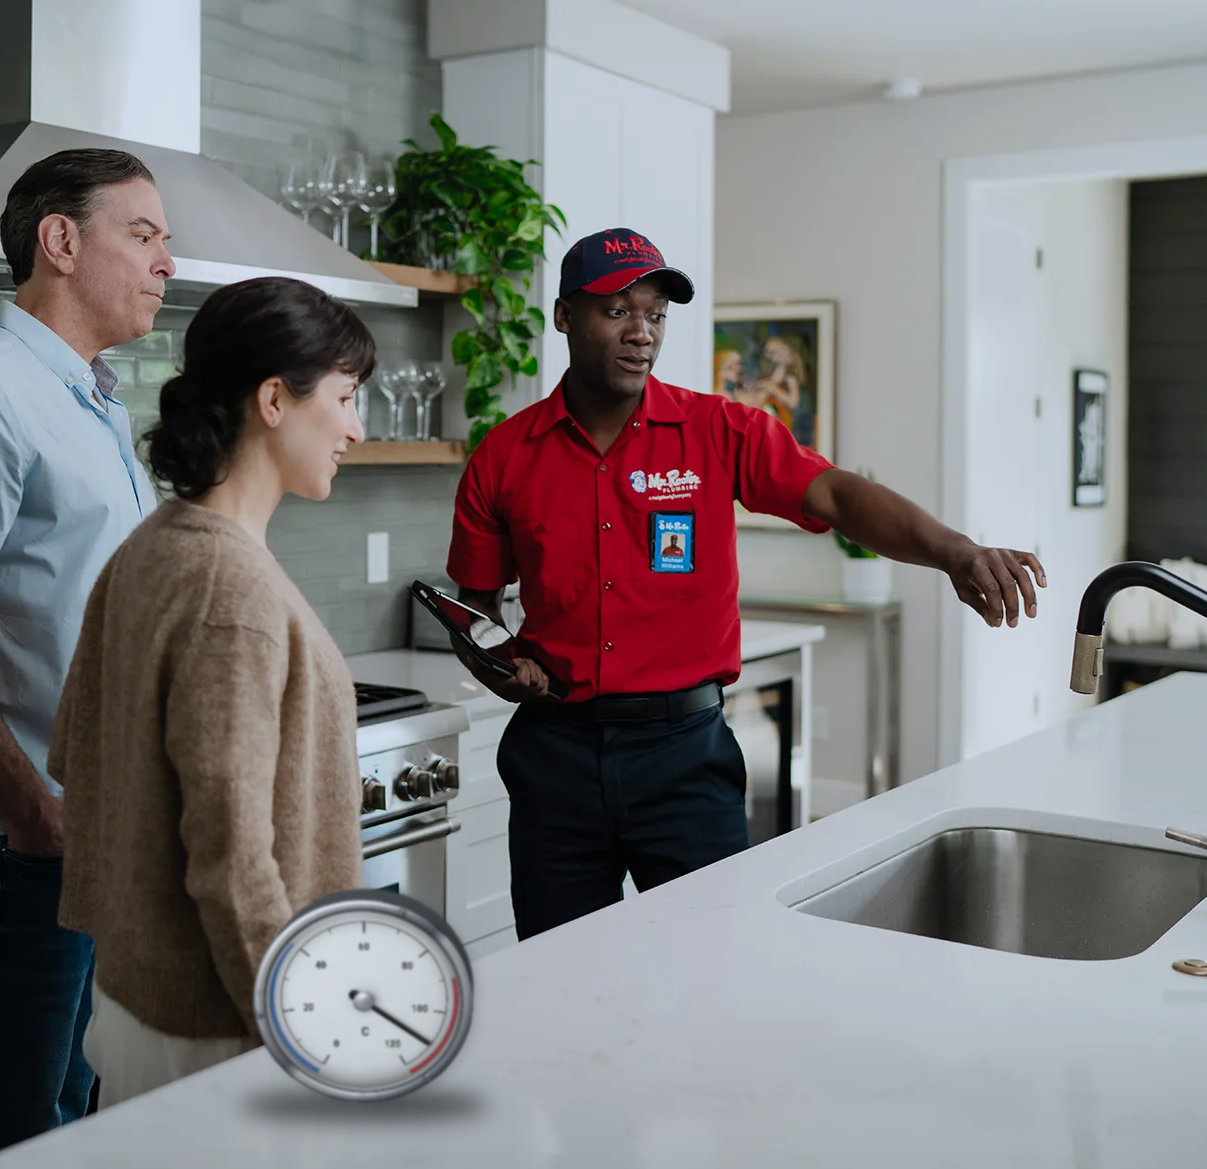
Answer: 110 °C
